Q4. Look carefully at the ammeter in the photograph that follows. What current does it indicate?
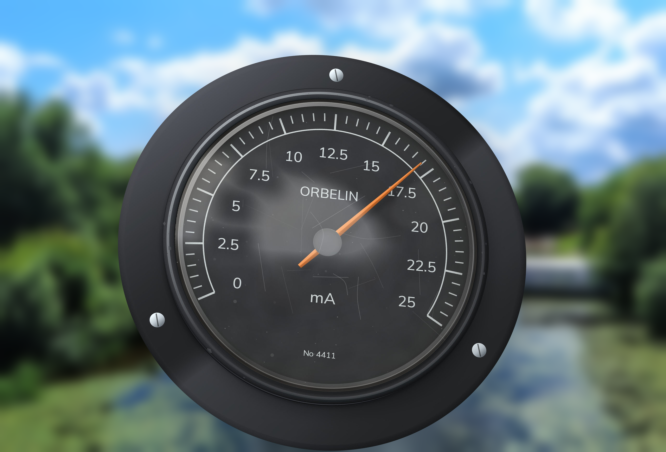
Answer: 17 mA
